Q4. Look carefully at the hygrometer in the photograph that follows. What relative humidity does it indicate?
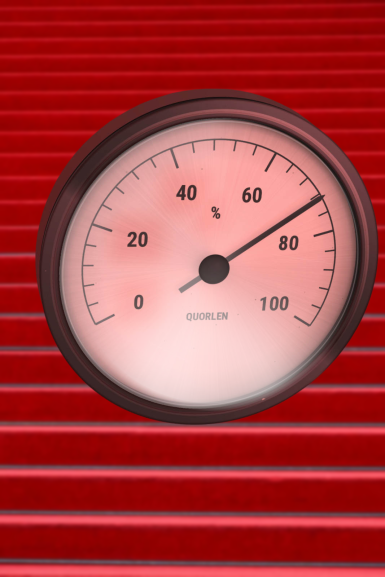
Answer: 72 %
